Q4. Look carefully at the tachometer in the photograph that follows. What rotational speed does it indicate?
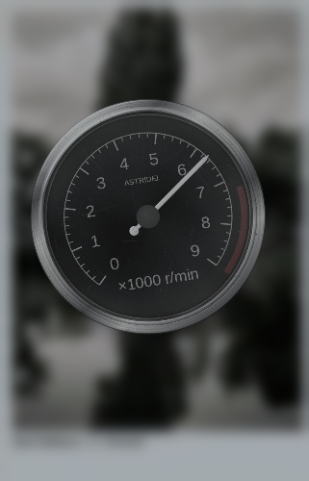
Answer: 6300 rpm
